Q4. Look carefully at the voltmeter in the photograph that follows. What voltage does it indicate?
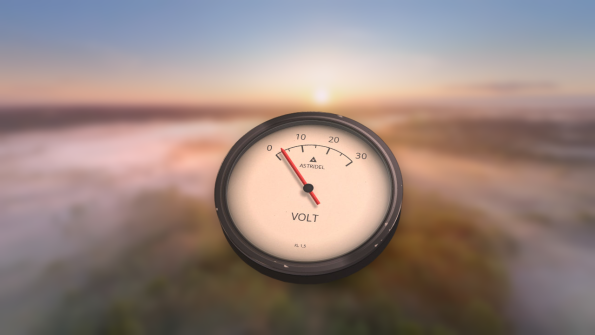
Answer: 2.5 V
